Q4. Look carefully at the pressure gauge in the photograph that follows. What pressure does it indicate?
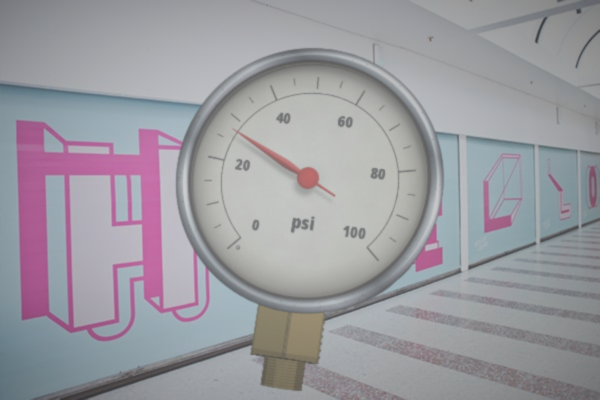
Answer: 27.5 psi
